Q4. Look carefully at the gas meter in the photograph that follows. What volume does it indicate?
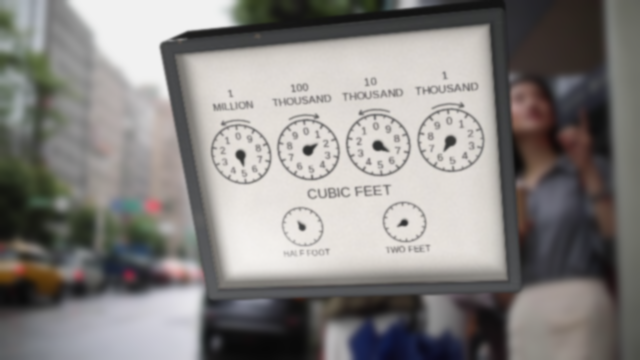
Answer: 516600 ft³
